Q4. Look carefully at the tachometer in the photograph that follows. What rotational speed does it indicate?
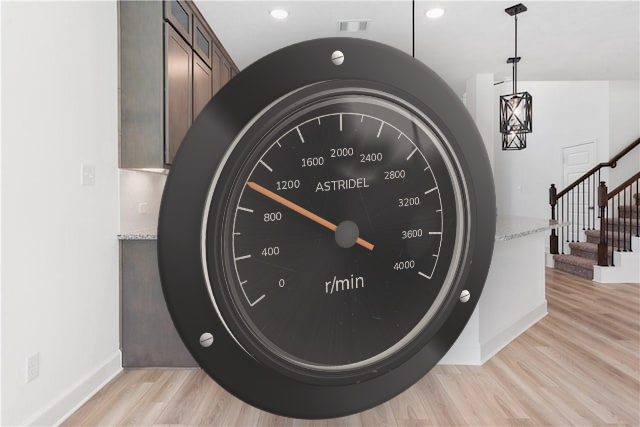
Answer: 1000 rpm
